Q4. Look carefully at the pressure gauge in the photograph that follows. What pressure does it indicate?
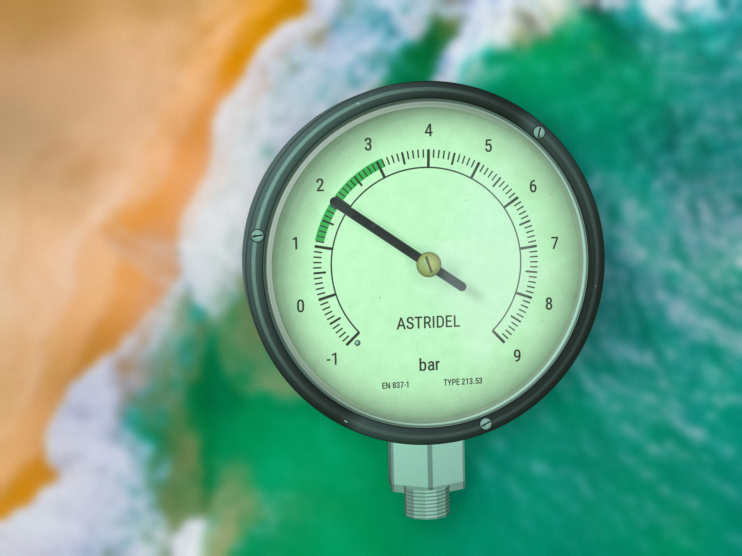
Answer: 1.9 bar
